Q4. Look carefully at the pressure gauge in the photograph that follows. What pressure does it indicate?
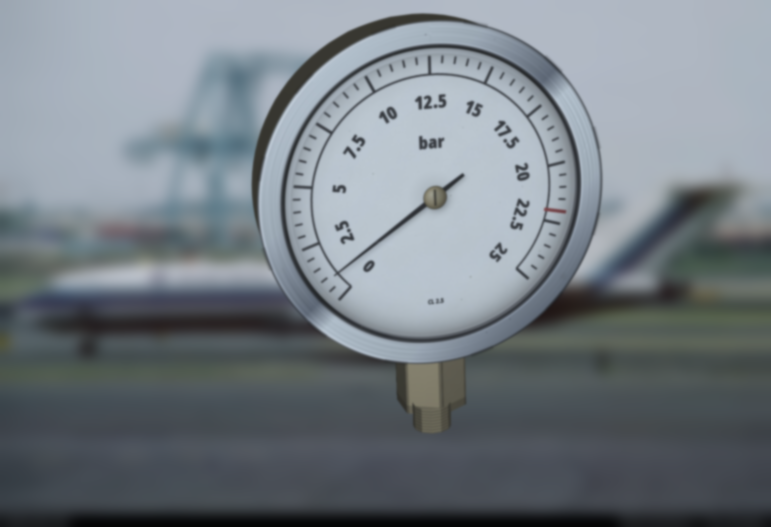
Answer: 1 bar
